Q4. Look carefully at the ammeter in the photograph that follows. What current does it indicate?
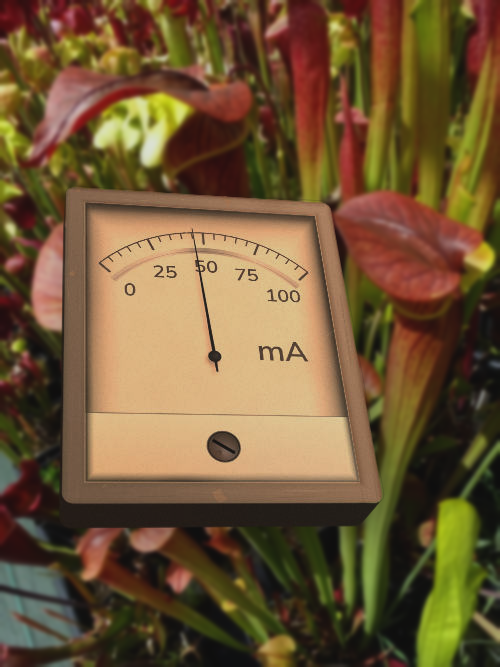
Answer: 45 mA
